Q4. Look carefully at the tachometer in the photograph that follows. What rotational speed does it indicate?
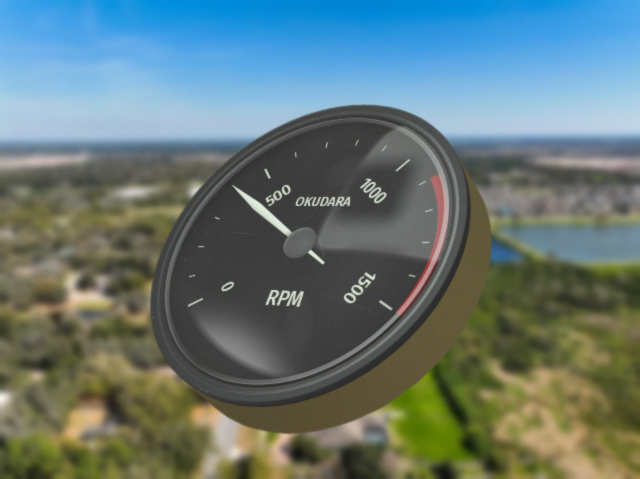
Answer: 400 rpm
